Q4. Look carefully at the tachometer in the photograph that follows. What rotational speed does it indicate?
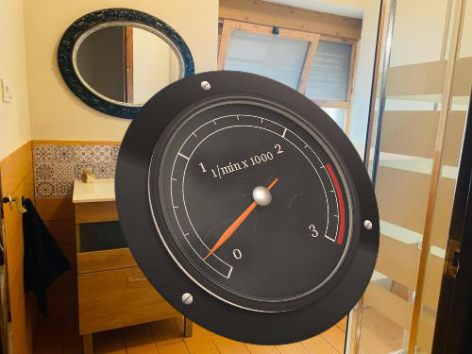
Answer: 200 rpm
